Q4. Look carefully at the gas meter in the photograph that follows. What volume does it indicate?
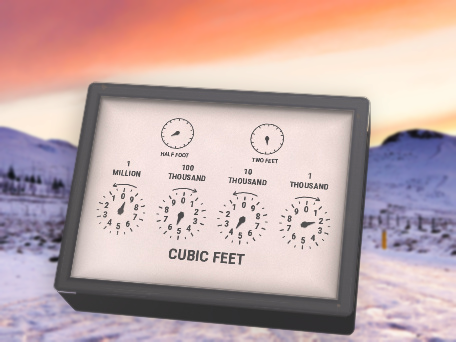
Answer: 954200 ft³
